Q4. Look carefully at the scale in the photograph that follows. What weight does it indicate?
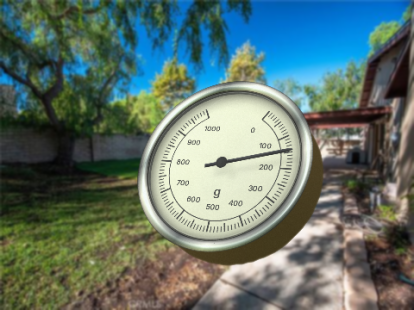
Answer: 150 g
